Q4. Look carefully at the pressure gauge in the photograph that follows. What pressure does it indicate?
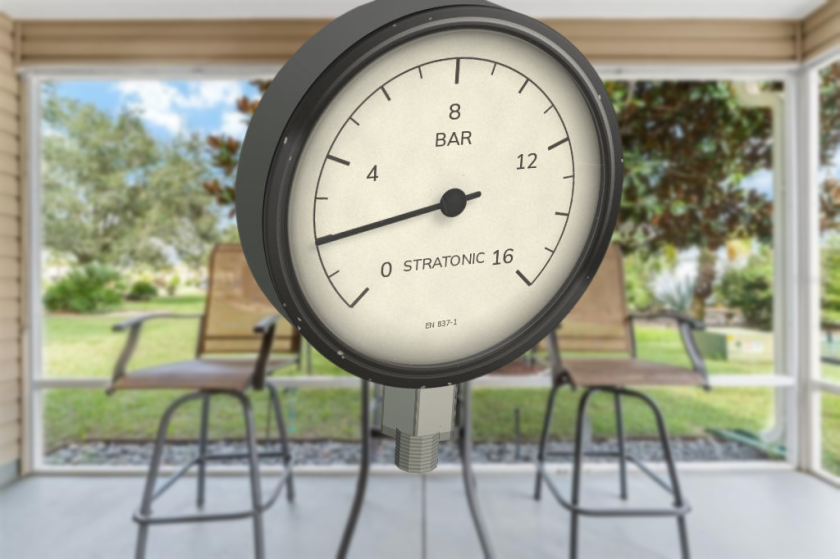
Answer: 2 bar
